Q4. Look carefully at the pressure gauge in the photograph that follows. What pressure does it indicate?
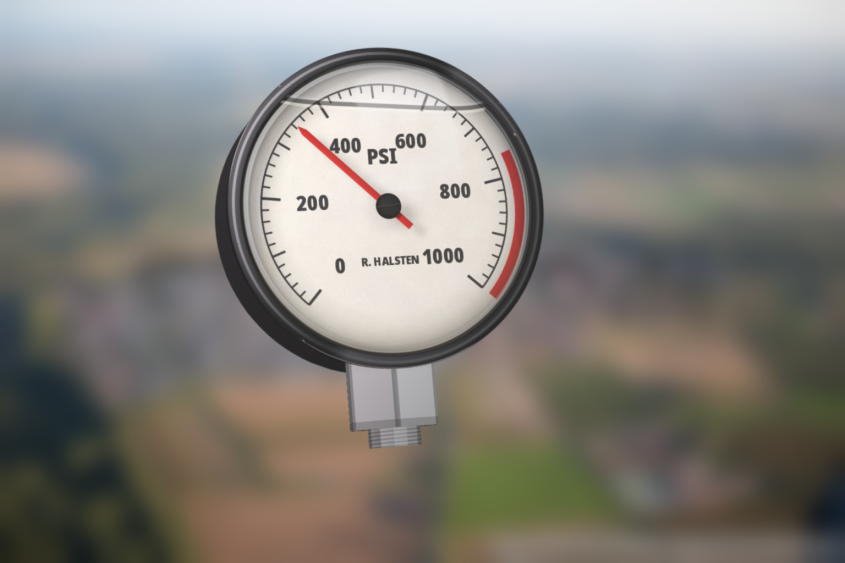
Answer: 340 psi
